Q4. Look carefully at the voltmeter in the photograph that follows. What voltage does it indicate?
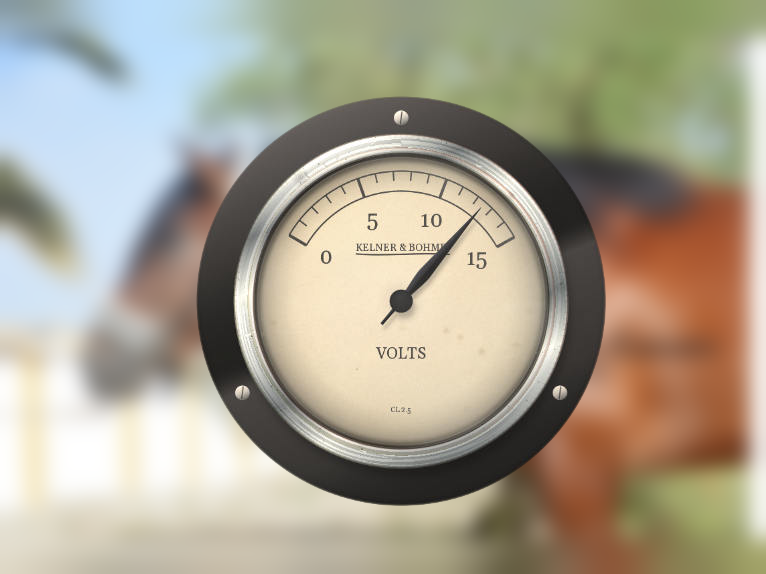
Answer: 12.5 V
